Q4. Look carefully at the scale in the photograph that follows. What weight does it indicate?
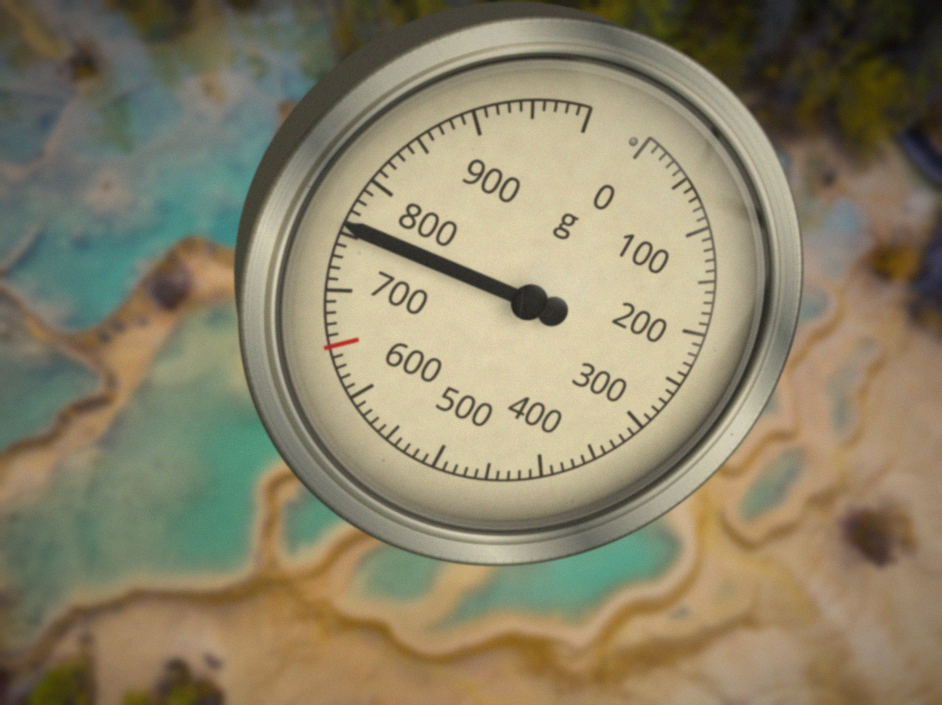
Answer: 760 g
